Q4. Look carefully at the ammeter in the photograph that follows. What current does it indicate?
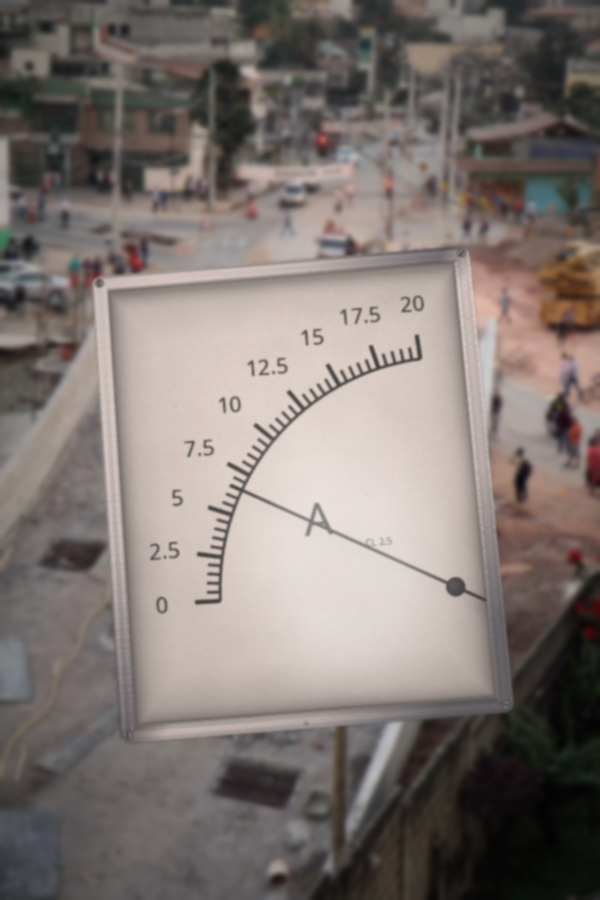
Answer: 6.5 A
